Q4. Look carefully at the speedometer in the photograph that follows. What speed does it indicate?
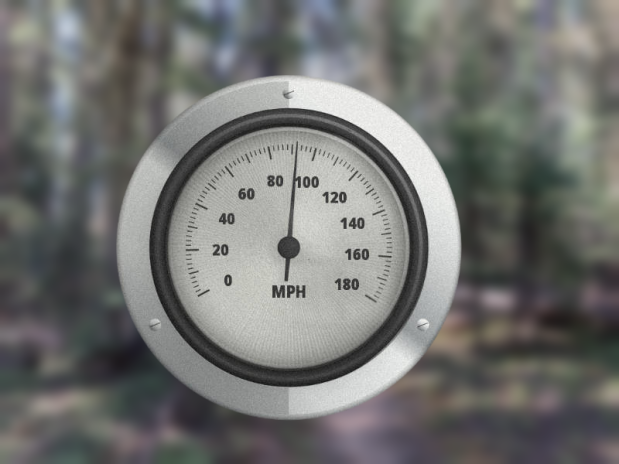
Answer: 92 mph
